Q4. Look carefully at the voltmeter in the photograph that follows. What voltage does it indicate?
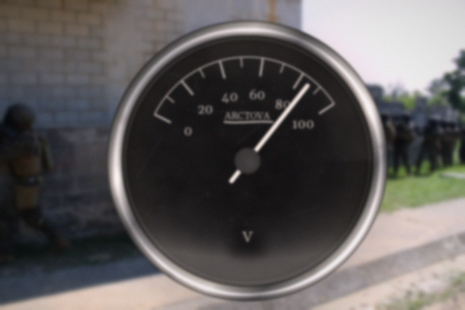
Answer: 85 V
